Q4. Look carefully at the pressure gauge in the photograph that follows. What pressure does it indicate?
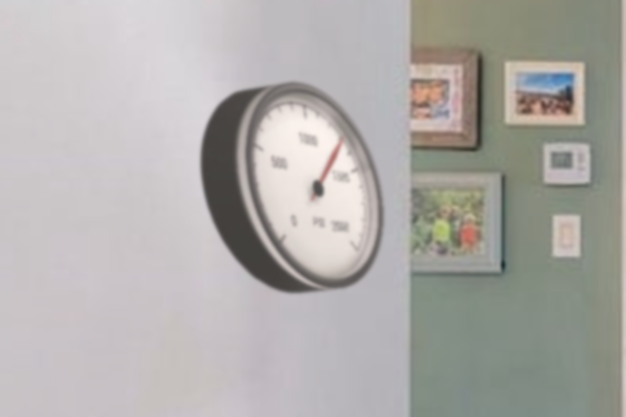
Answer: 1300 psi
